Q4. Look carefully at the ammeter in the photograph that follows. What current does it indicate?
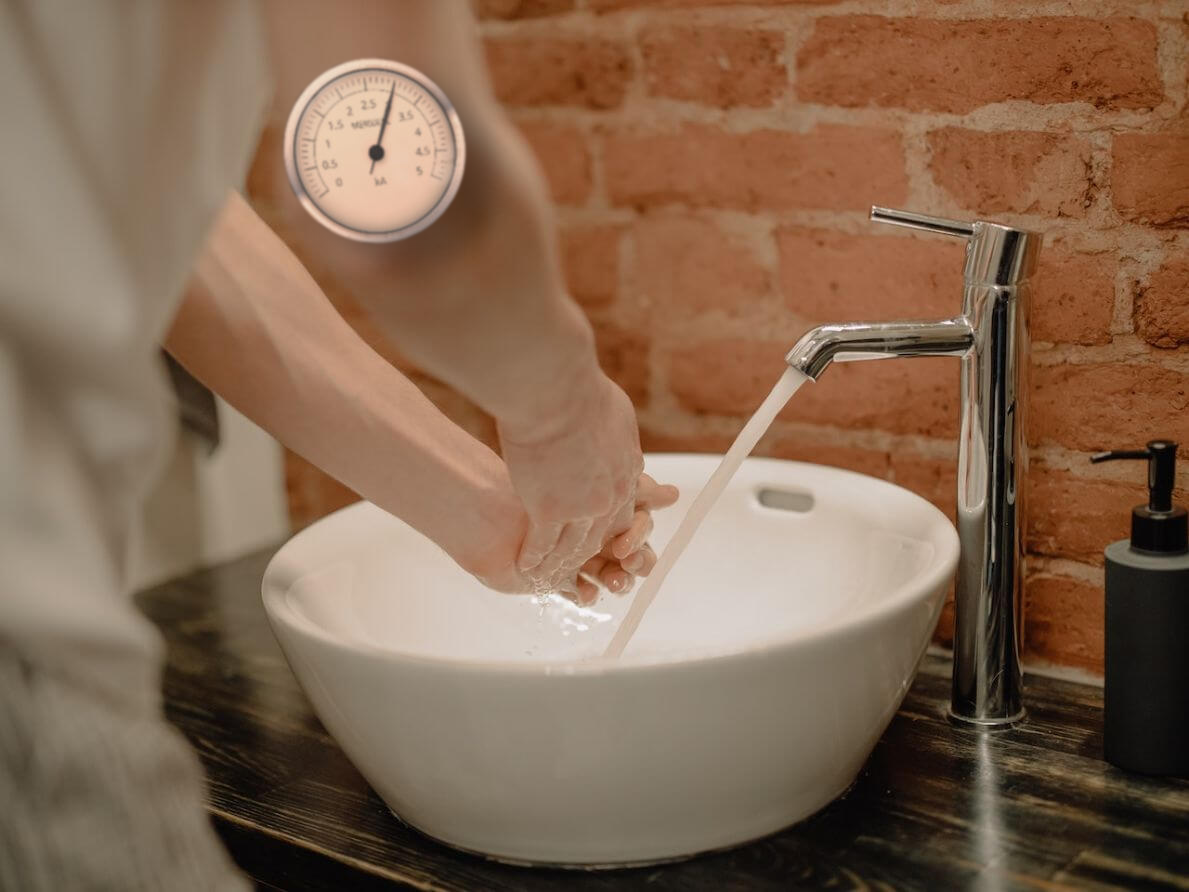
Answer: 3 kA
